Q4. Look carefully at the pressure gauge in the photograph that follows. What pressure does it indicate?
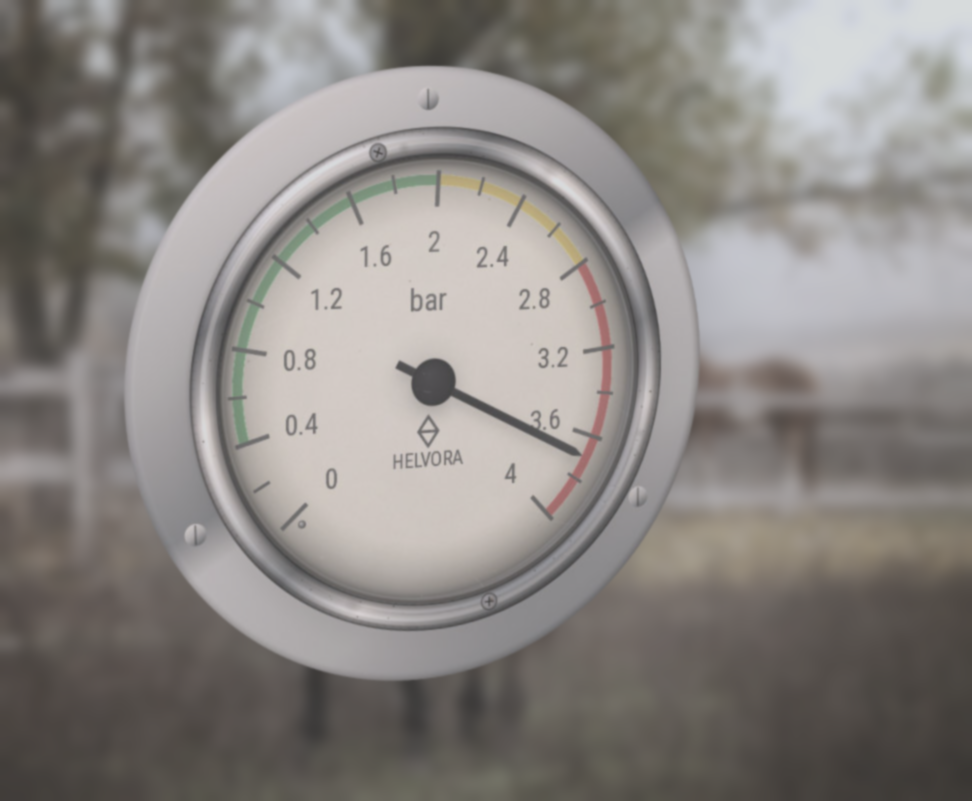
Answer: 3.7 bar
